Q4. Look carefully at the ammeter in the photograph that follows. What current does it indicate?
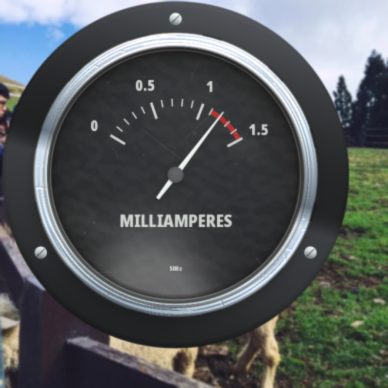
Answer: 1.2 mA
